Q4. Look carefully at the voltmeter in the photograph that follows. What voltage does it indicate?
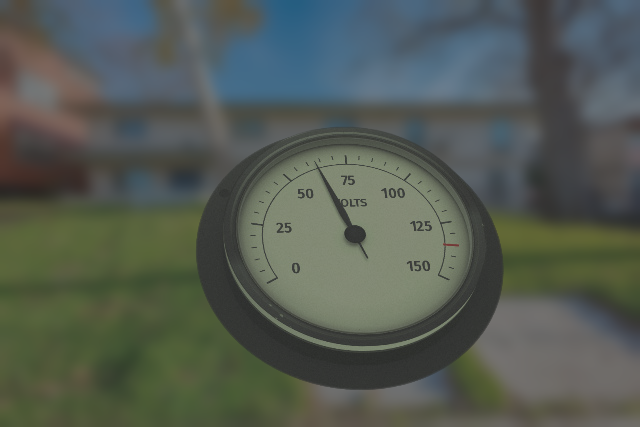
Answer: 62.5 V
